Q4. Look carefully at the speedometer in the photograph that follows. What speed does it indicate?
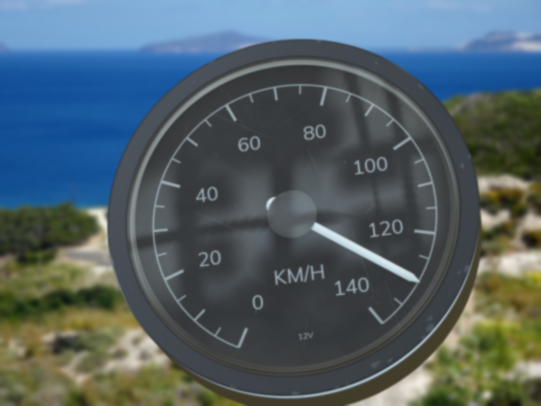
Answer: 130 km/h
